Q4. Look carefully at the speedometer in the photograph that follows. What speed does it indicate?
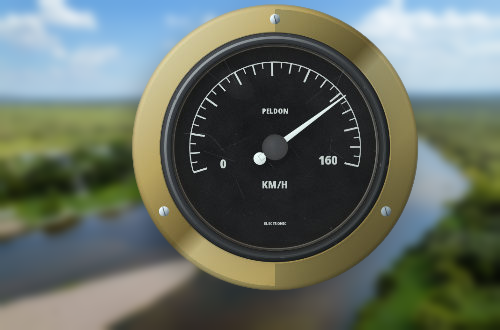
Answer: 122.5 km/h
